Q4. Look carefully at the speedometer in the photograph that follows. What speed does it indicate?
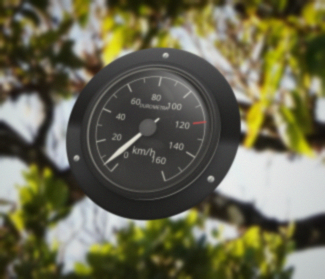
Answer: 5 km/h
